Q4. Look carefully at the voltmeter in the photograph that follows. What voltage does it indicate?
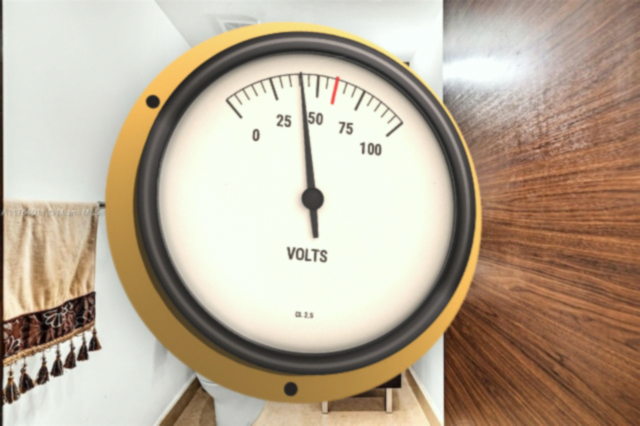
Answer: 40 V
